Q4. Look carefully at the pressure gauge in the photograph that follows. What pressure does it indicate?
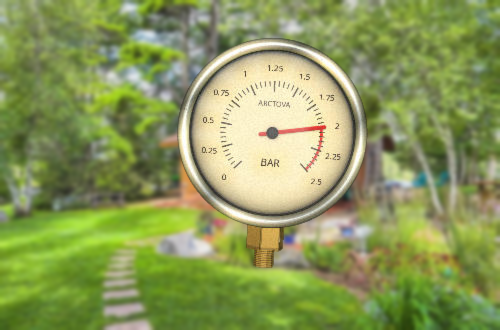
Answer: 2 bar
